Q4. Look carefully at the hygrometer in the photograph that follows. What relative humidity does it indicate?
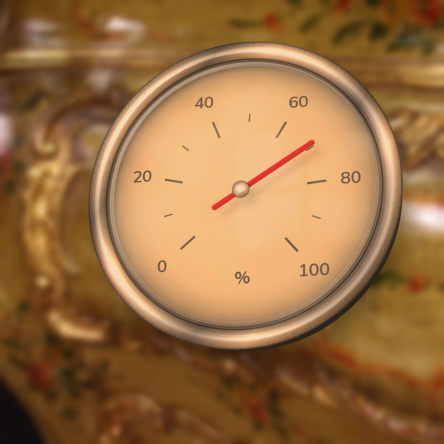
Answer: 70 %
